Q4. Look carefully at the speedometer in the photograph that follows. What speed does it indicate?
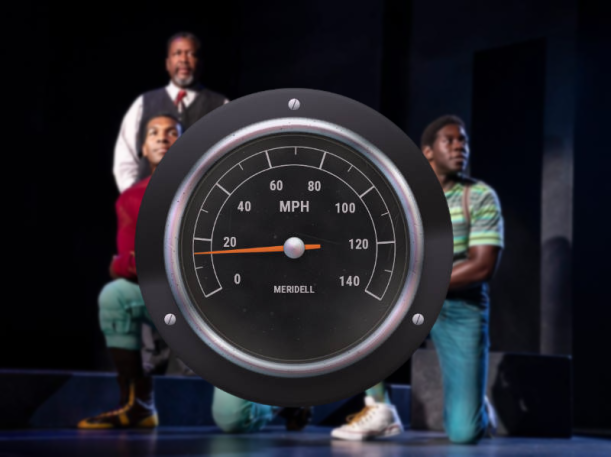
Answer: 15 mph
